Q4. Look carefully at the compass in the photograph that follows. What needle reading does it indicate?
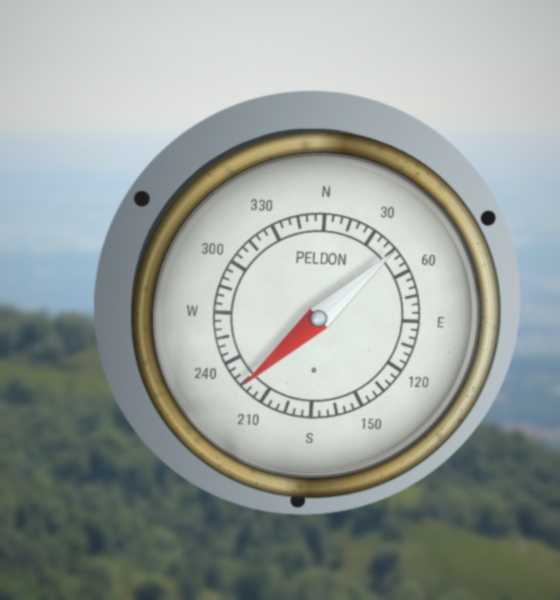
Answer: 225 °
